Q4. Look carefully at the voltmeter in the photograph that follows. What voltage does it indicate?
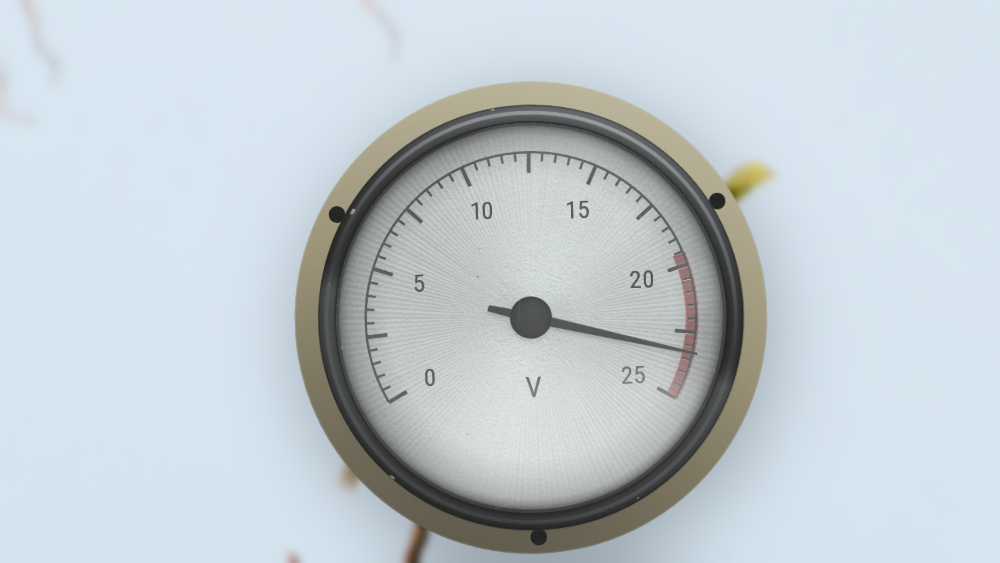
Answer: 23.25 V
